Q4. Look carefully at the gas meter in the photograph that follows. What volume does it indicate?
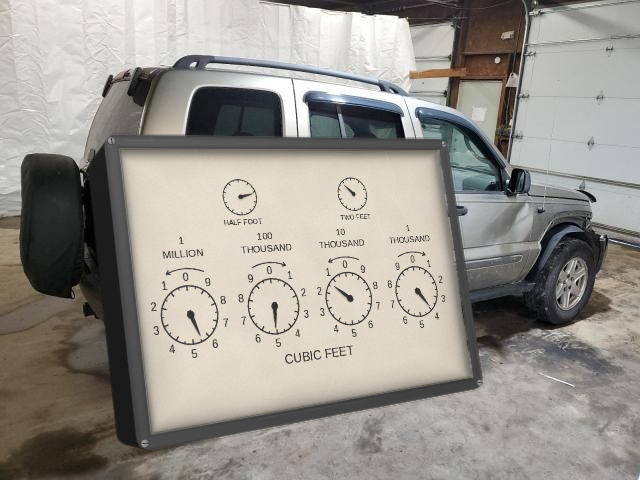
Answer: 551400 ft³
